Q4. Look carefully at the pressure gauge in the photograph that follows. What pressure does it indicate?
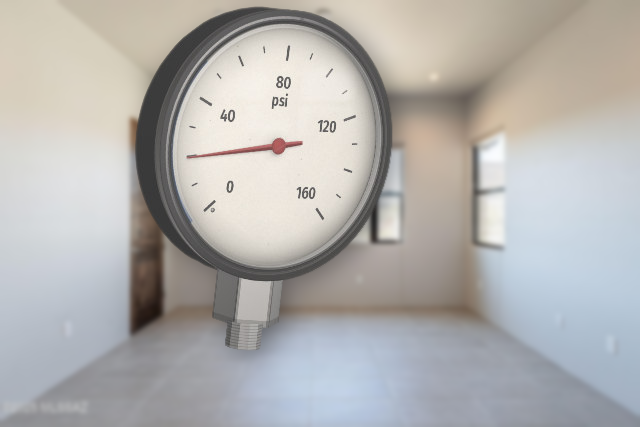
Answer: 20 psi
